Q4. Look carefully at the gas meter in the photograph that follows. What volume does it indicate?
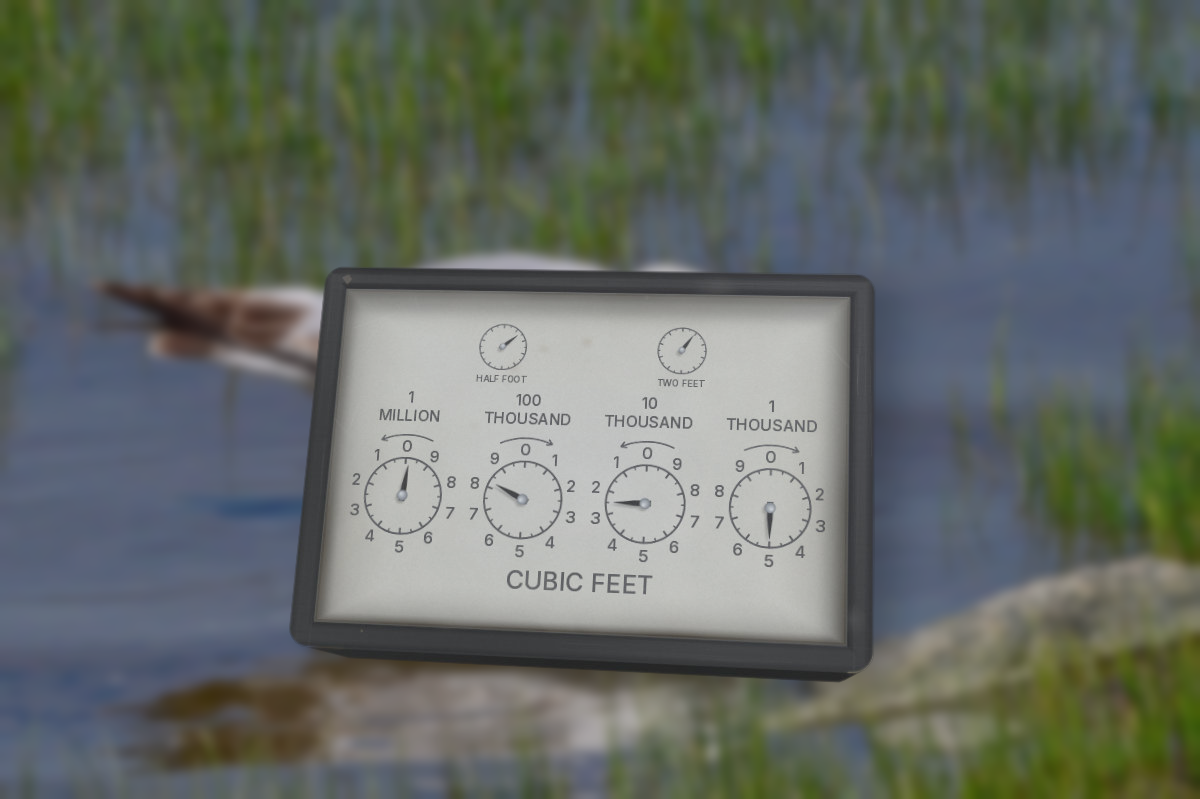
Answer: 982500 ft³
